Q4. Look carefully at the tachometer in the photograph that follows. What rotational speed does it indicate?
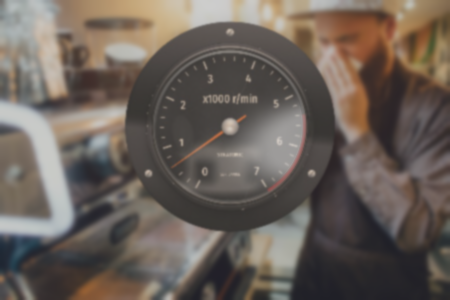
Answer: 600 rpm
